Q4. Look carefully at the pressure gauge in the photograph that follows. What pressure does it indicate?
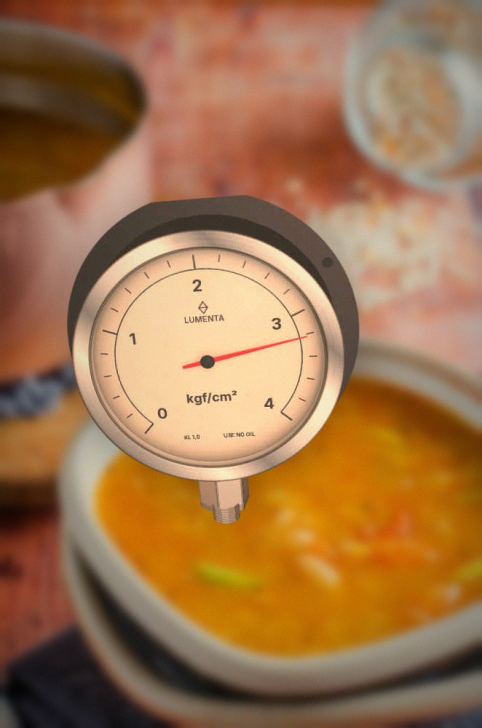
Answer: 3.2 kg/cm²
